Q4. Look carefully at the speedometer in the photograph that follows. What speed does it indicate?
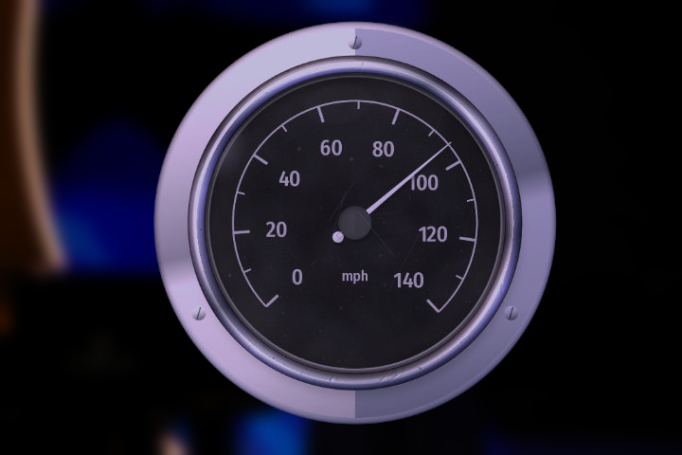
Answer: 95 mph
